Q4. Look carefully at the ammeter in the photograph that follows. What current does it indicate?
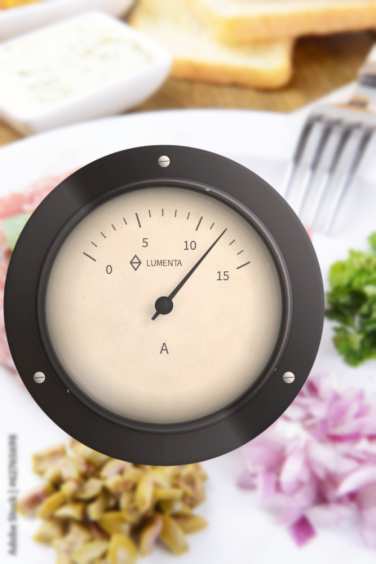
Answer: 12 A
